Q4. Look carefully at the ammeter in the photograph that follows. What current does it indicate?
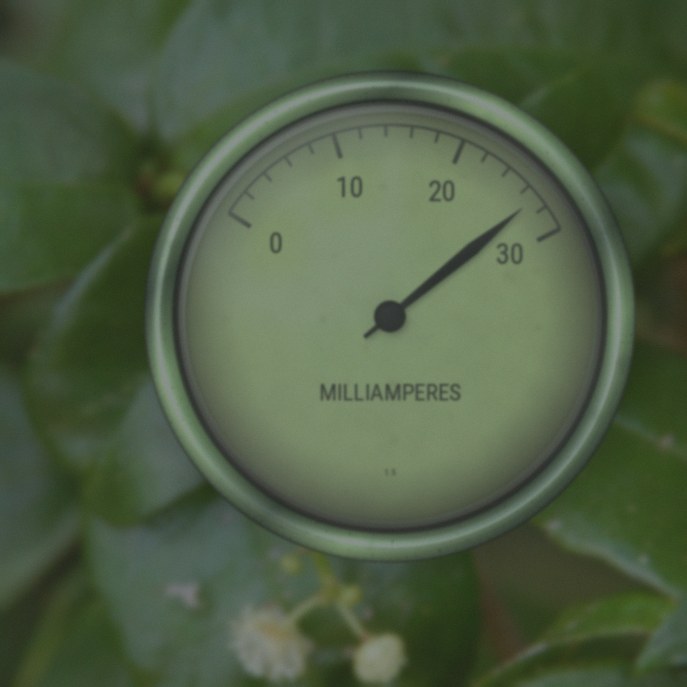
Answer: 27 mA
